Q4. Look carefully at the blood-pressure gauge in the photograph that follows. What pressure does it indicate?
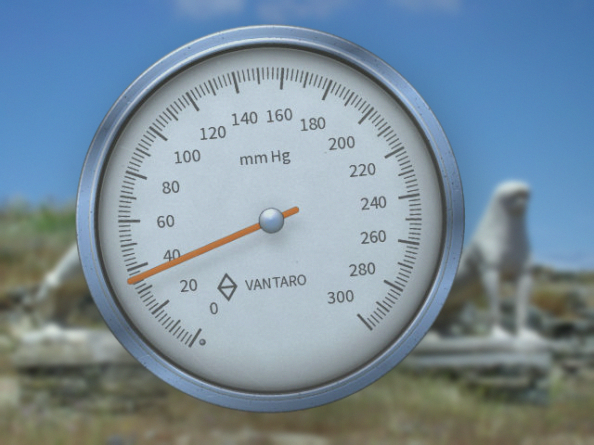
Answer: 36 mmHg
